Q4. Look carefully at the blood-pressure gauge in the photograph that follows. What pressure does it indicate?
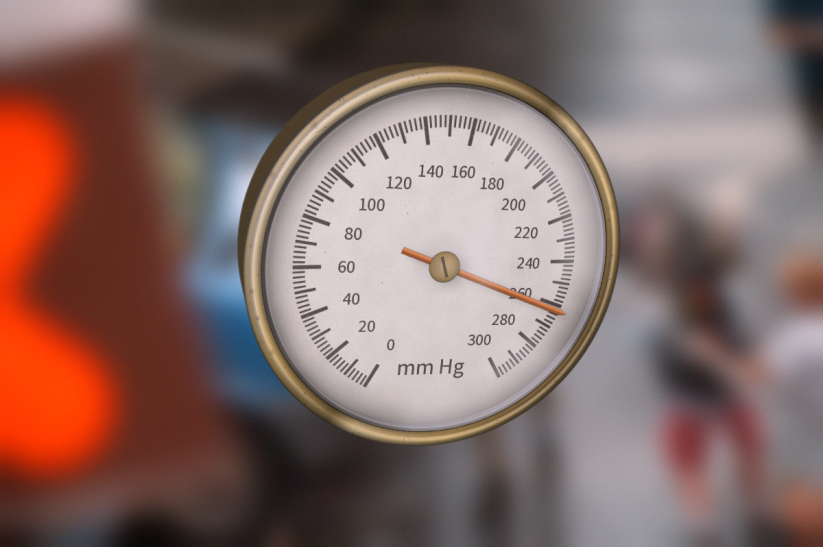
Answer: 262 mmHg
